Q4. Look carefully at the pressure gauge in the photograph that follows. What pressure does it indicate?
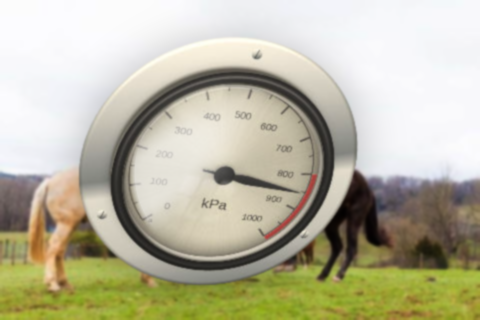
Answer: 850 kPa
